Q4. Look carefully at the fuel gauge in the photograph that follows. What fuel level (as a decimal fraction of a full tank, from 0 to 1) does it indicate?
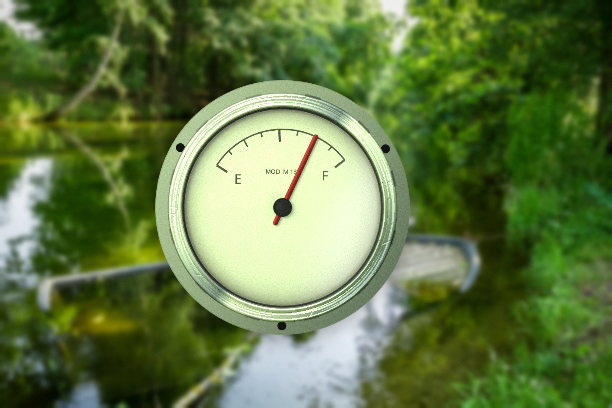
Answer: 0.75
